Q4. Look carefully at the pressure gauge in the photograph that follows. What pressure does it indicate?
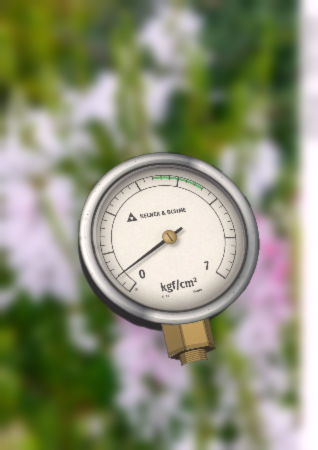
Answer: 0.4 kg/cm²
